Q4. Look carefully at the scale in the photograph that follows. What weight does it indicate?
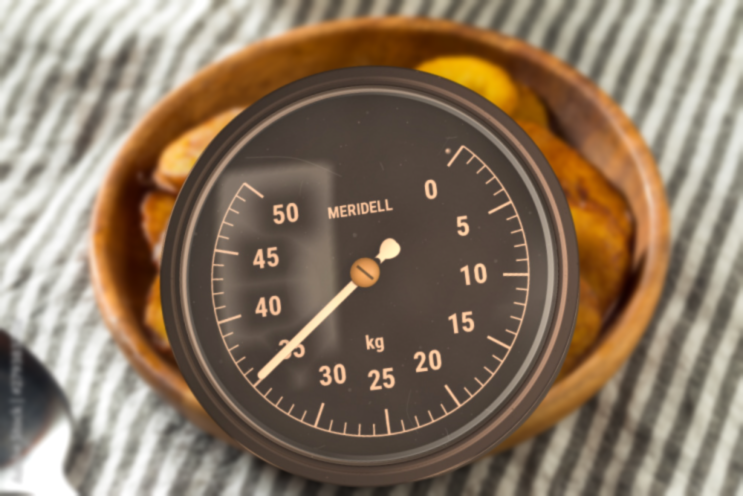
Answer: 35 kg
